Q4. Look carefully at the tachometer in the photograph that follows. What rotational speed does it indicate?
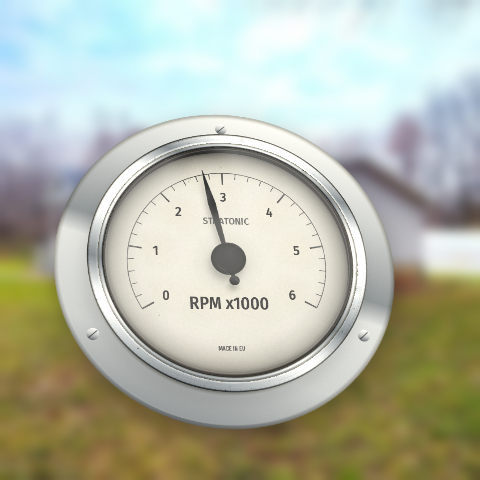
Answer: 2700 rpm
